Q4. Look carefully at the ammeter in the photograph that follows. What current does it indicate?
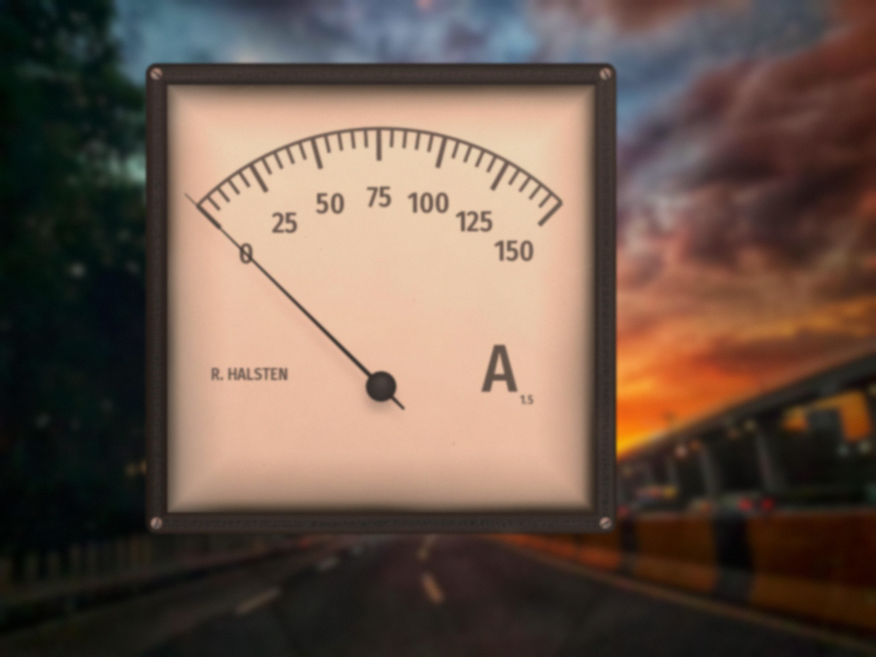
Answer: 0 A
